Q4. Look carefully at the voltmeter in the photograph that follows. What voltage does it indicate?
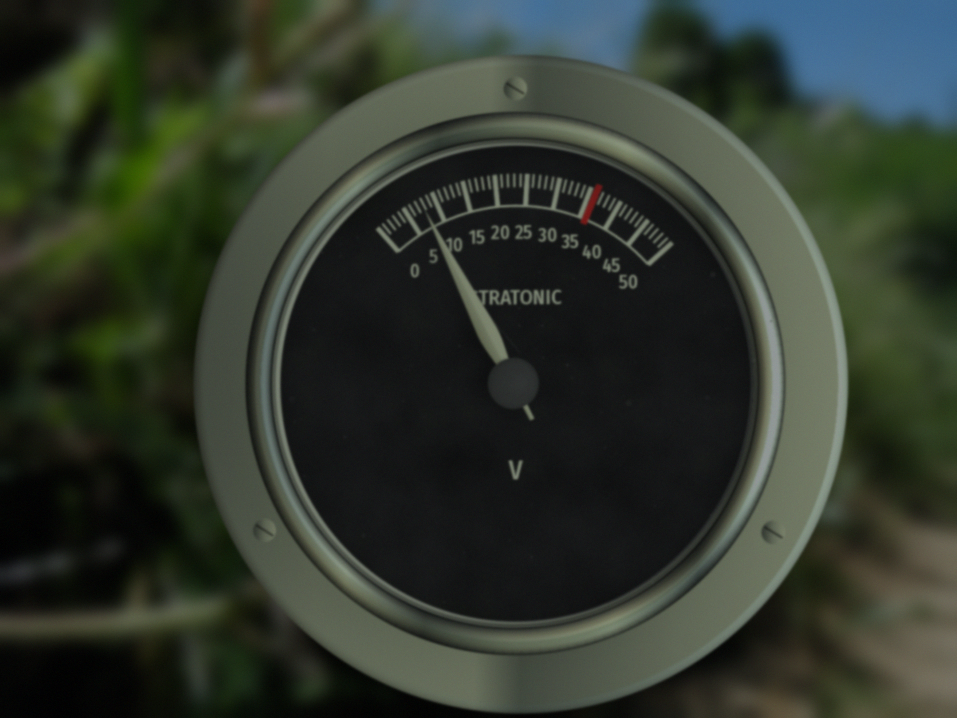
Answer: 8 V
